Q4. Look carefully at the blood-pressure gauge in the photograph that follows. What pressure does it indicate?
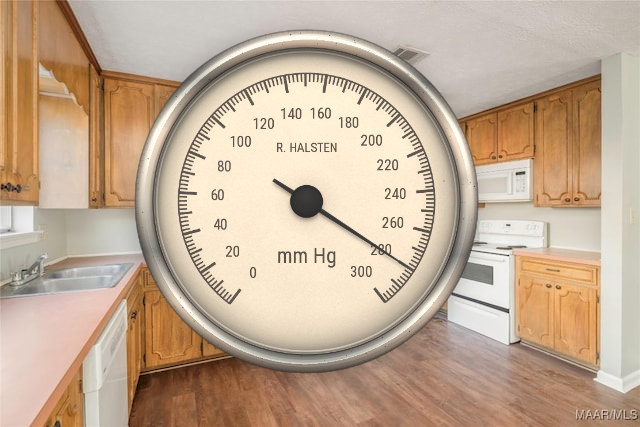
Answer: 280 mmHg
